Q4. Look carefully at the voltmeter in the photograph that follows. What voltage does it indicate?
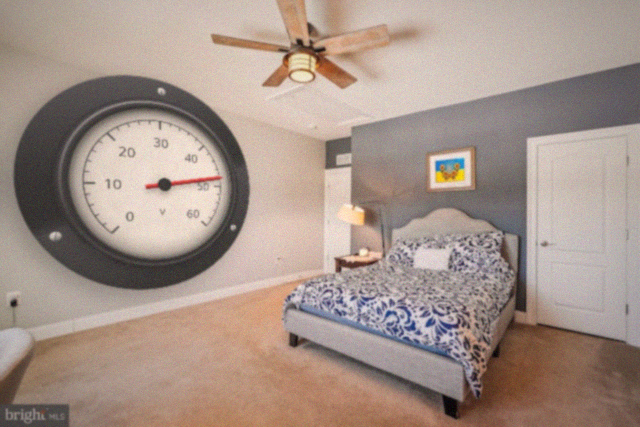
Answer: 48 V
